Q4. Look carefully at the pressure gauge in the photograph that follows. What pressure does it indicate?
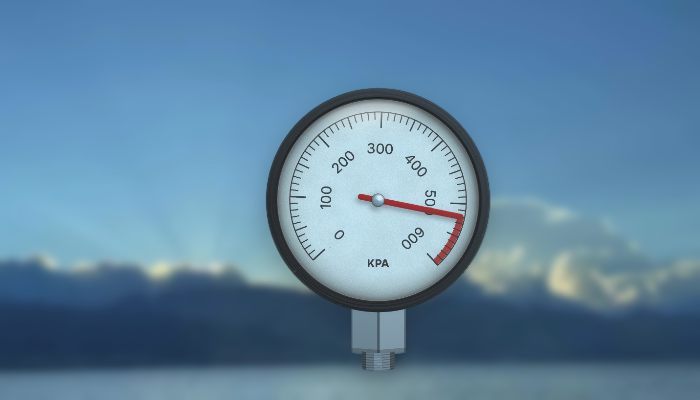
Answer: 520 kPa
